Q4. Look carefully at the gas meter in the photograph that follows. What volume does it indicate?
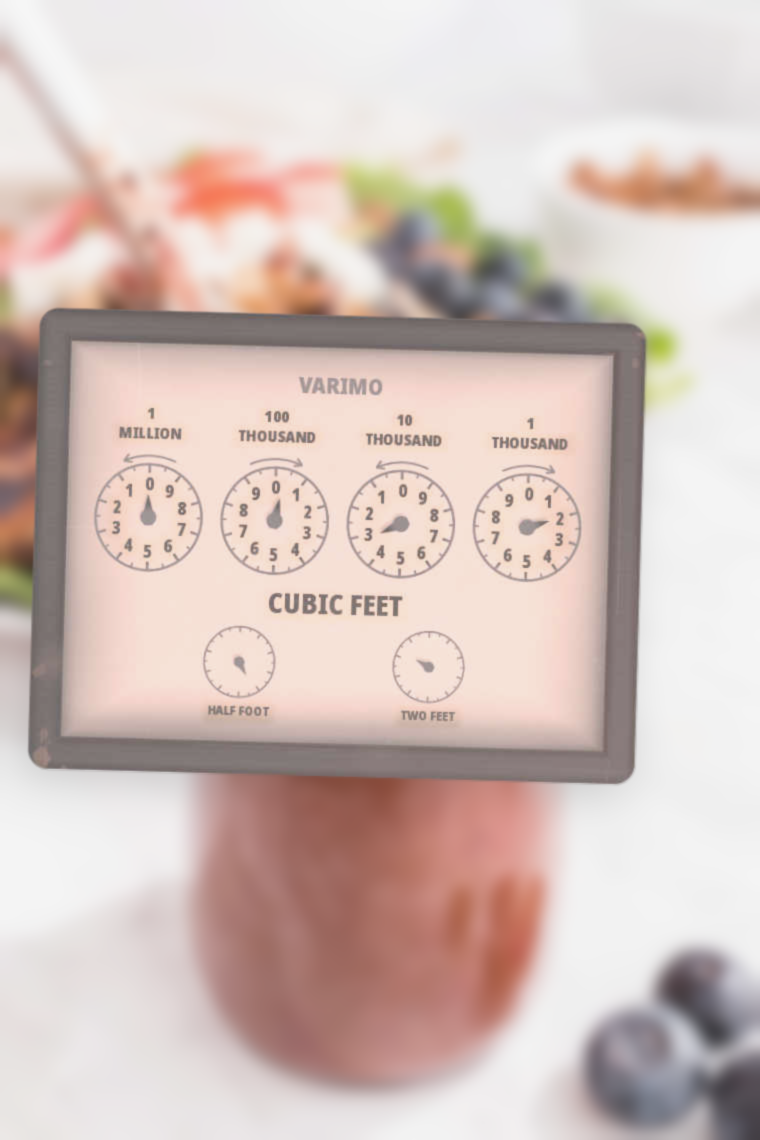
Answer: 3200 ft³
